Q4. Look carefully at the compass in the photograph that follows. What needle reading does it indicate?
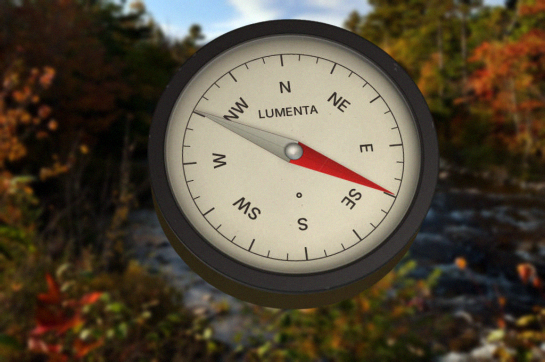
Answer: 120 °
